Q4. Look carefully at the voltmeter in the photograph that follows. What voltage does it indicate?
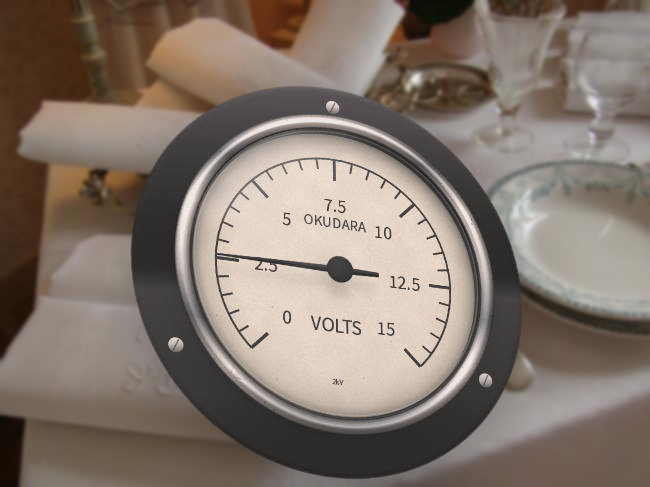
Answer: 2.5 V
